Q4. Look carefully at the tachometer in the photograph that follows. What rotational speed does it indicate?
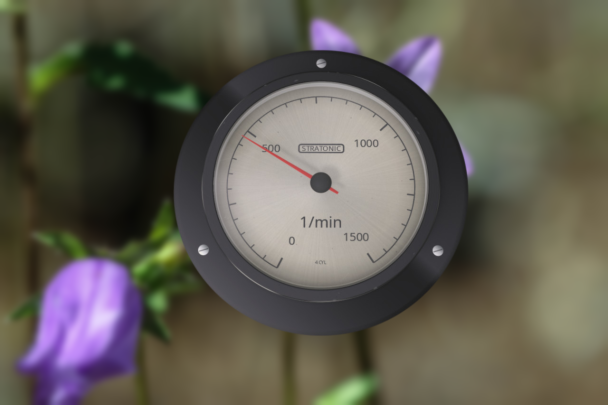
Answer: 475 rpm
